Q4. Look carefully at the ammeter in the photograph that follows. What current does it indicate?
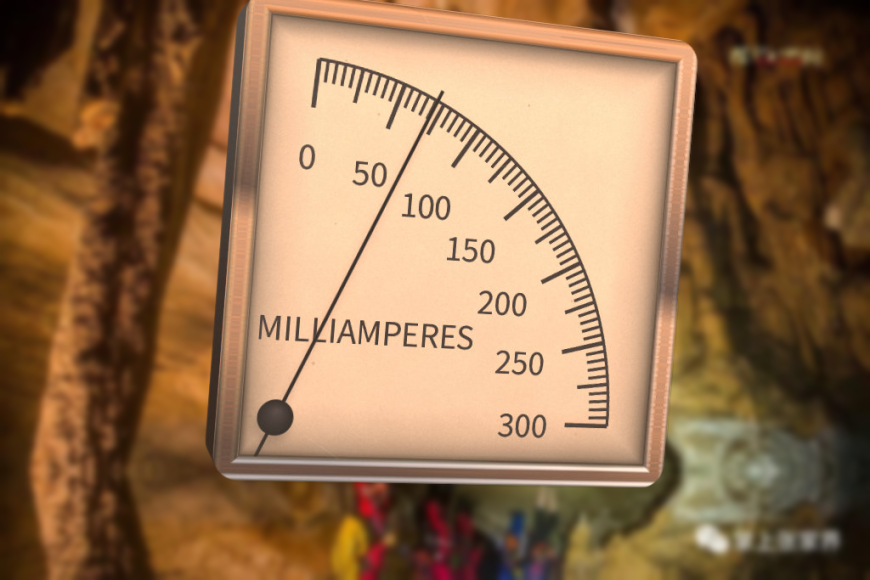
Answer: 70 mA
